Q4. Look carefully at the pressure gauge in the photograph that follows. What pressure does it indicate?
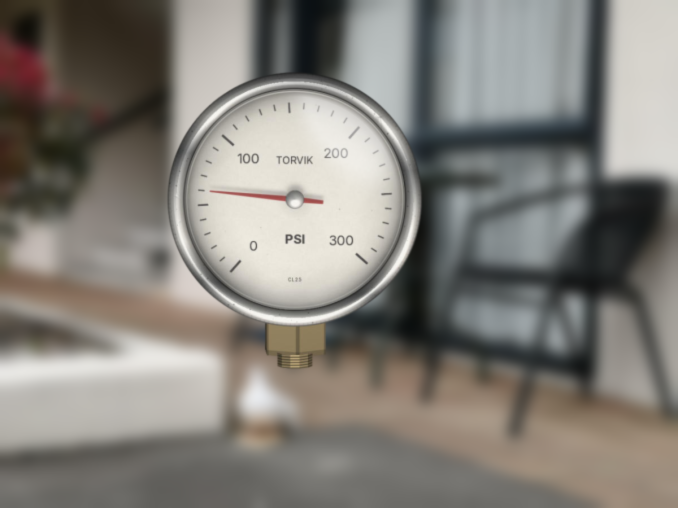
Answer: 60 psi
